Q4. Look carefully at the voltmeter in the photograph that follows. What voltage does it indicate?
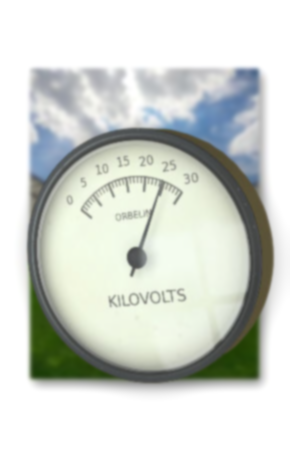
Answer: 25 kV
